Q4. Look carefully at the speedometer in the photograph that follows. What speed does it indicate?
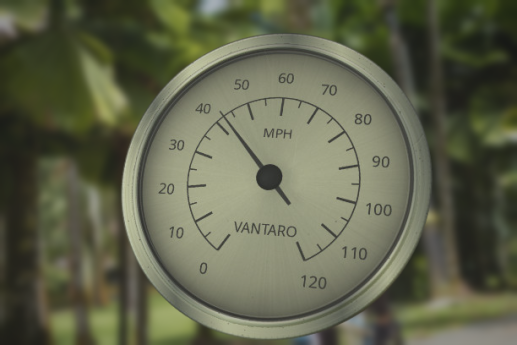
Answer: 42.5 mph
